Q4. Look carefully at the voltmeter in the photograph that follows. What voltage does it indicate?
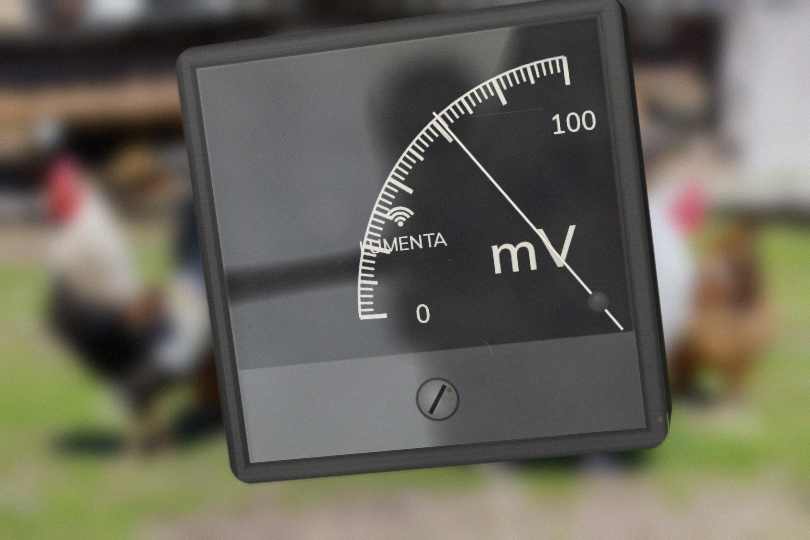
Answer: 62 mV
